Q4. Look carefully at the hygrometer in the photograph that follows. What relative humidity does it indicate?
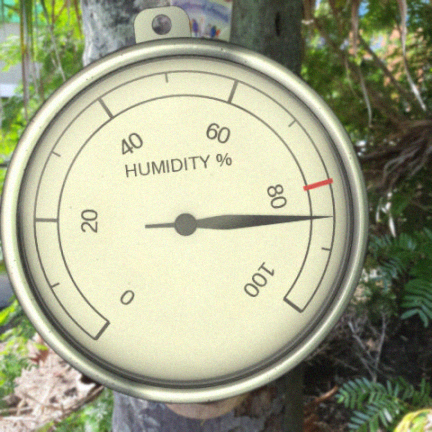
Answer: 85 %
